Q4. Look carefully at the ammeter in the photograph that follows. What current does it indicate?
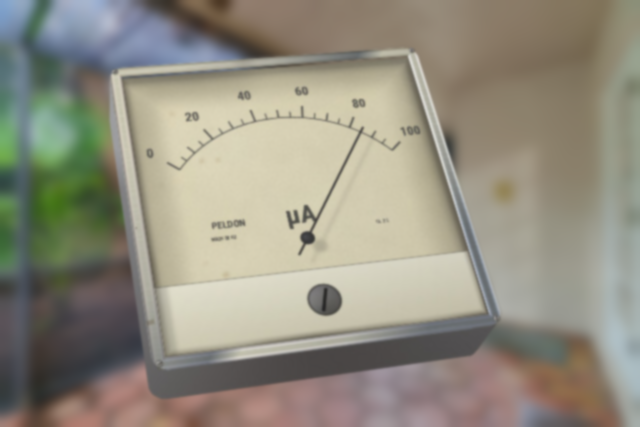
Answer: 85 µA
